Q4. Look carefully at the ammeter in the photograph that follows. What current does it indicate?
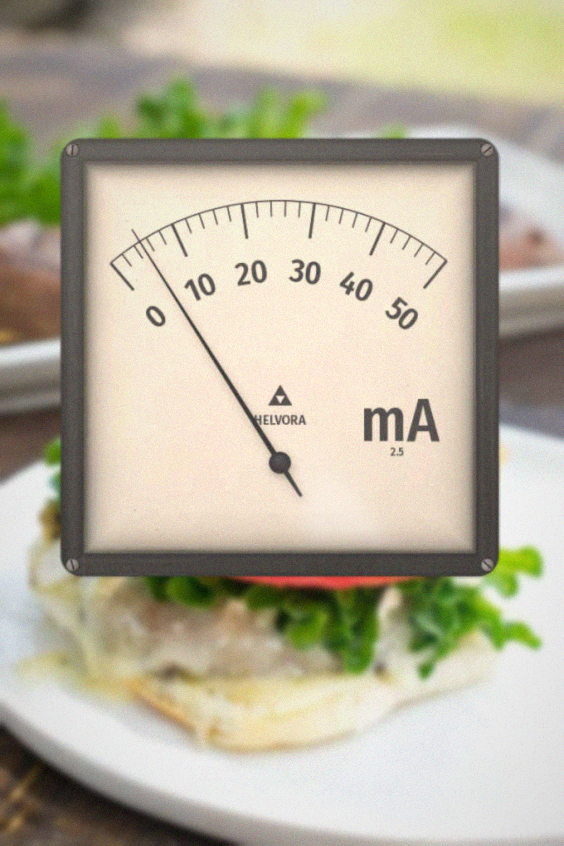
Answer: 5 mA
